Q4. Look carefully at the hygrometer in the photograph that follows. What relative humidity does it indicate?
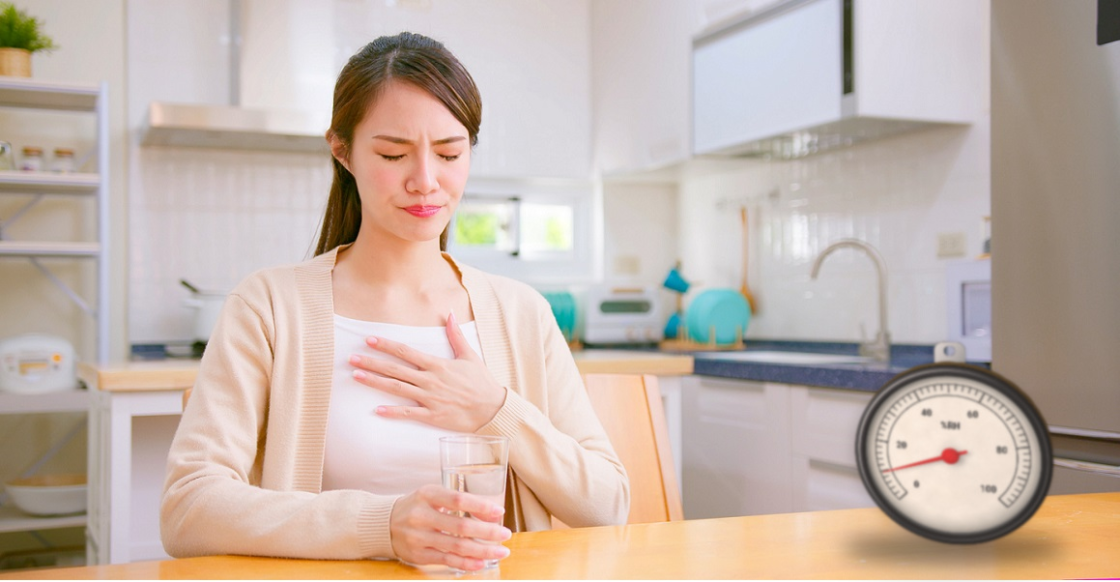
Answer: 10 %
